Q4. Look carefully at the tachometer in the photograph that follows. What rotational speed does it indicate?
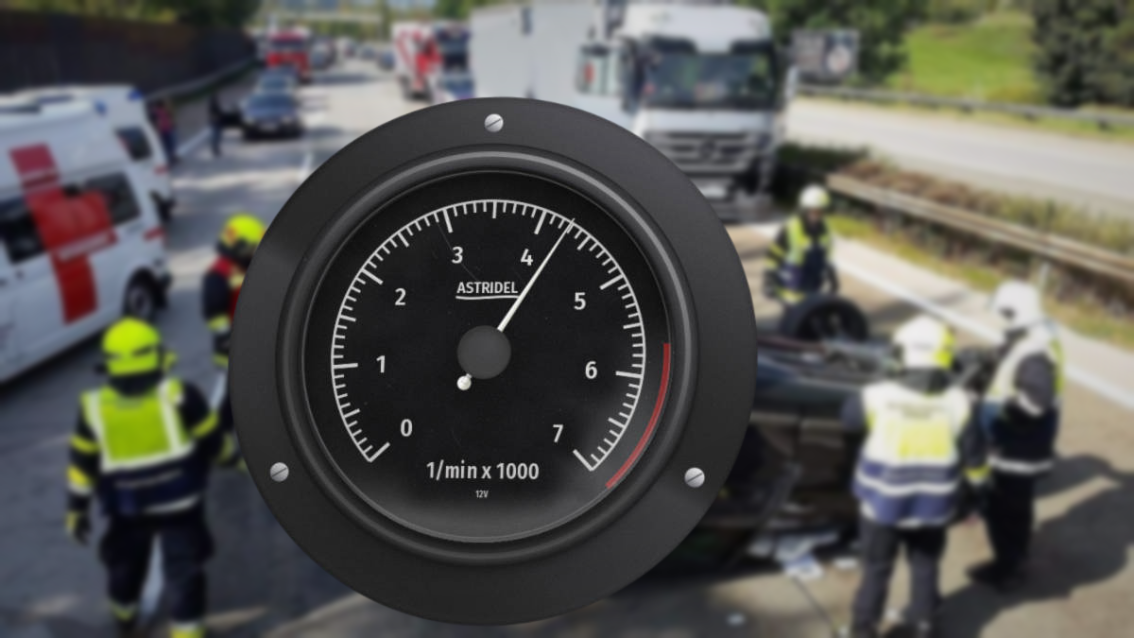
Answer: 4300 rpm
